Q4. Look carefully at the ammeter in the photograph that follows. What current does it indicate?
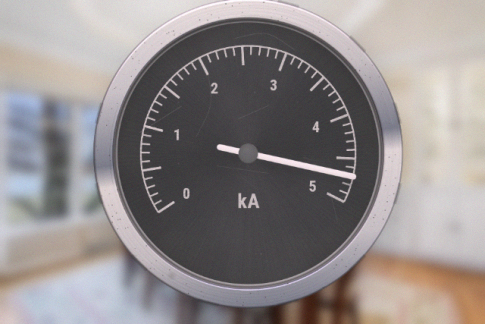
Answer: 4.7 kA
